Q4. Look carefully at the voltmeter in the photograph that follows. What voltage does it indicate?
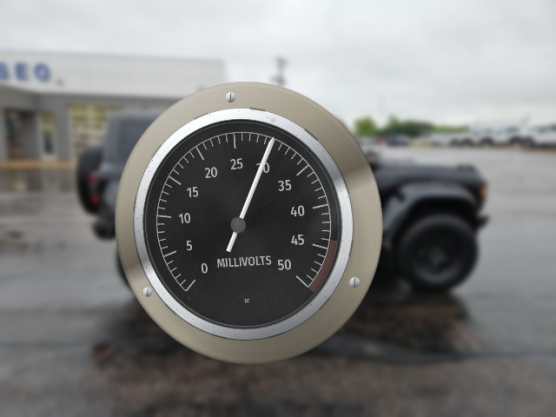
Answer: 30 mV
